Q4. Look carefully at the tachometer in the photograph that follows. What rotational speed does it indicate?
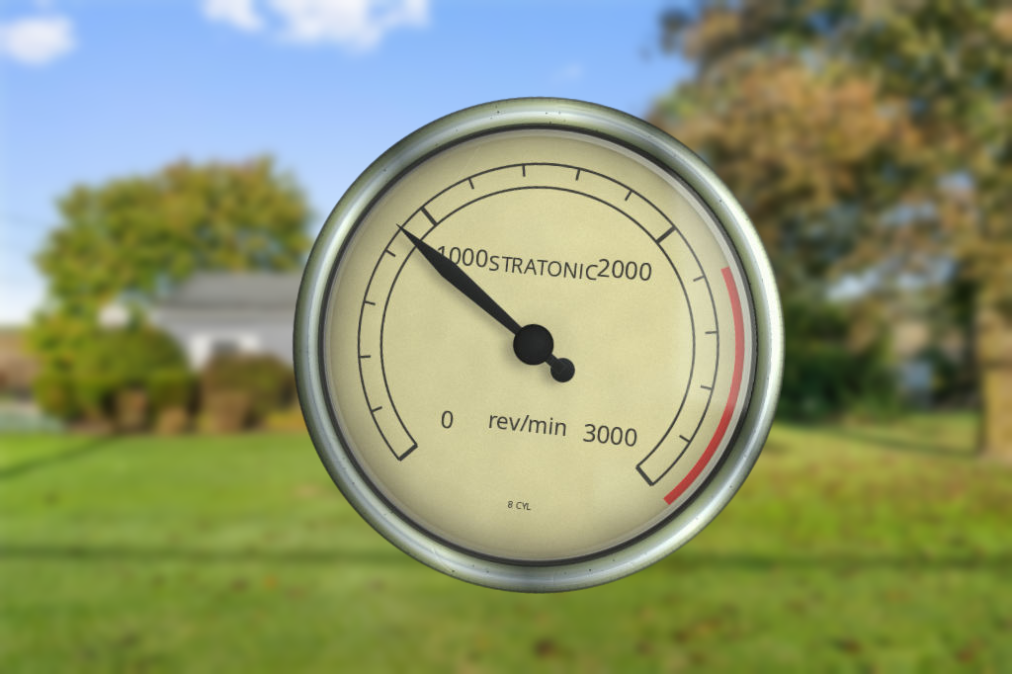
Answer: 900 rpm
